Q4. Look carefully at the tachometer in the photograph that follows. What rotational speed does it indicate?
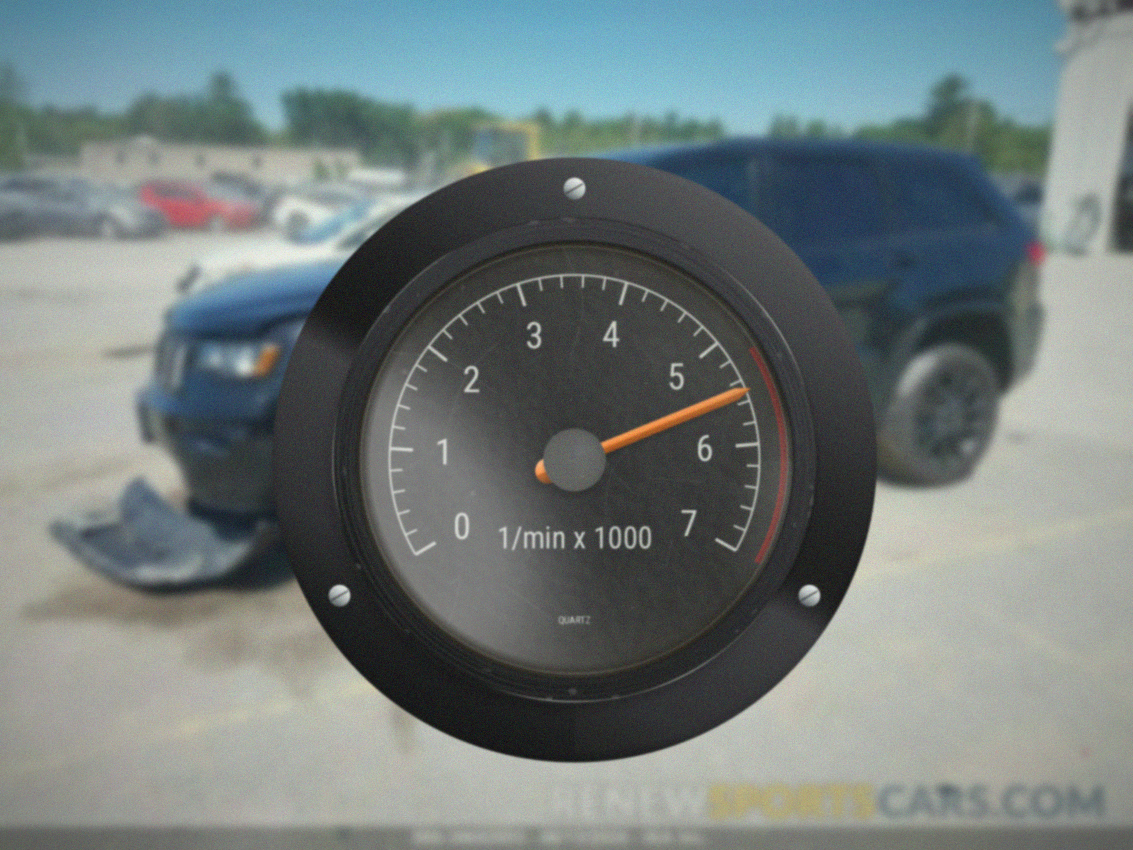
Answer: 5500 rpm
